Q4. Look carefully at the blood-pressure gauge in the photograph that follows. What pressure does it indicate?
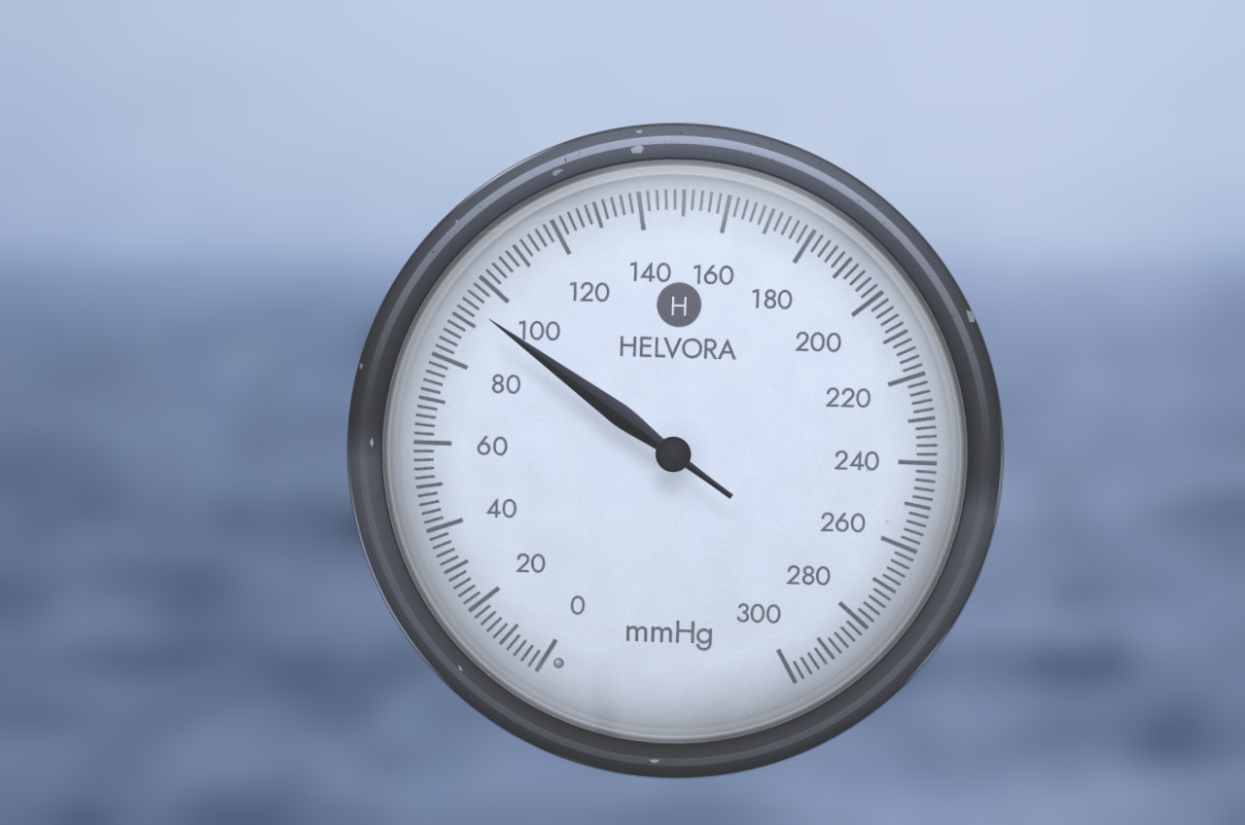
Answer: 94 mmHg
